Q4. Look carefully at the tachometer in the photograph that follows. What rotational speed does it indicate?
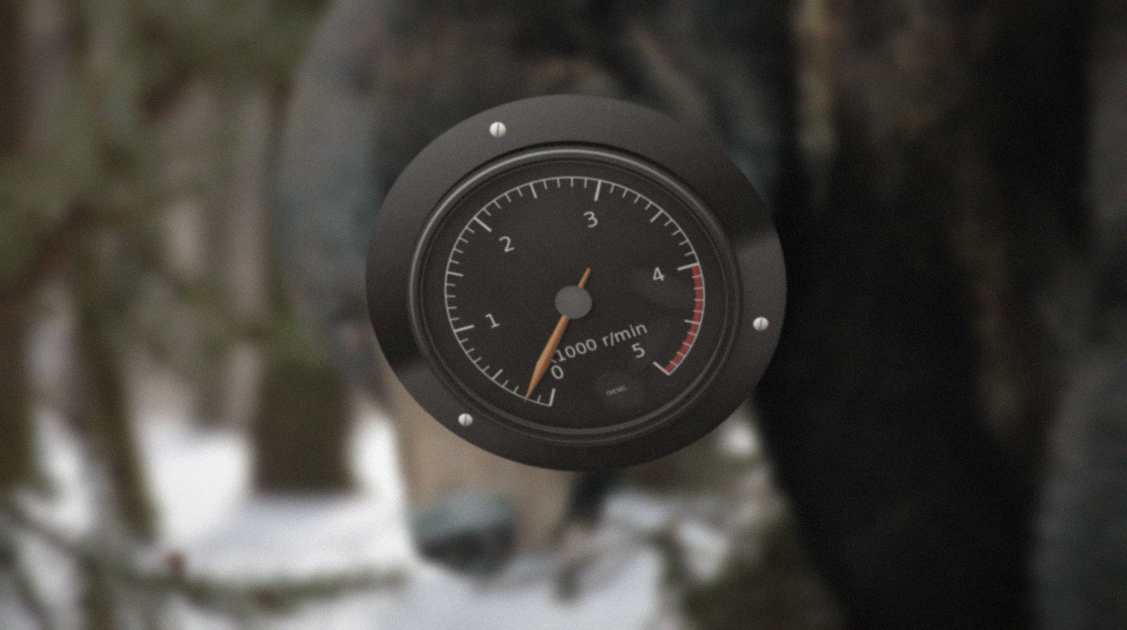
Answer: 200 rpm
